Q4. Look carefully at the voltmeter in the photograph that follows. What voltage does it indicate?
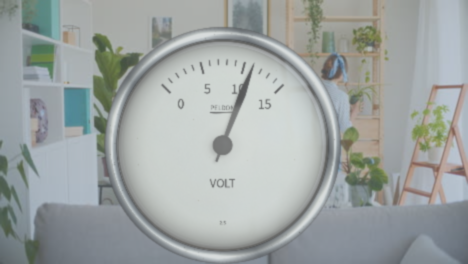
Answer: 11 V
